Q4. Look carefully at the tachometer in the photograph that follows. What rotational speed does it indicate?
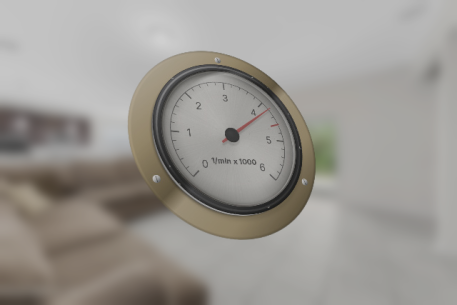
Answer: 4200 rpm
